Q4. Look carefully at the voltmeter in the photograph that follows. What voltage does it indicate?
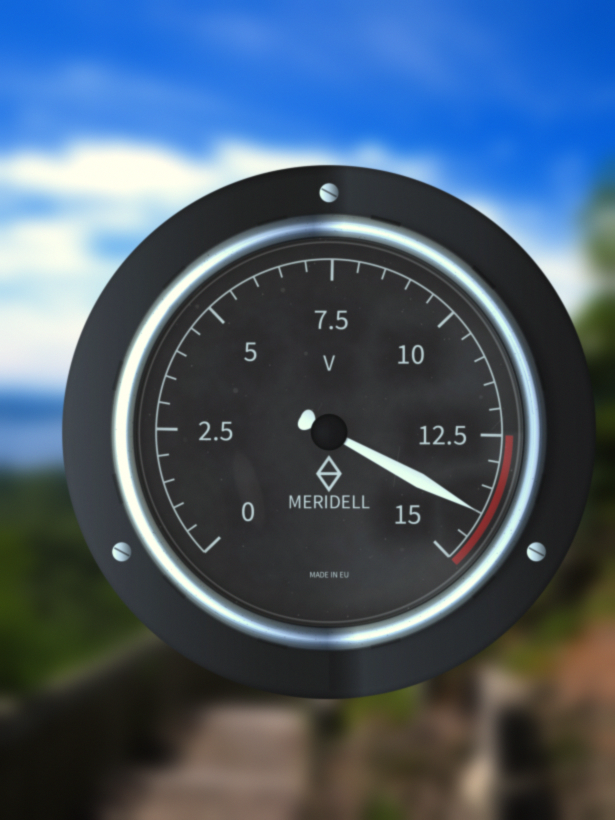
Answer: 14 V
